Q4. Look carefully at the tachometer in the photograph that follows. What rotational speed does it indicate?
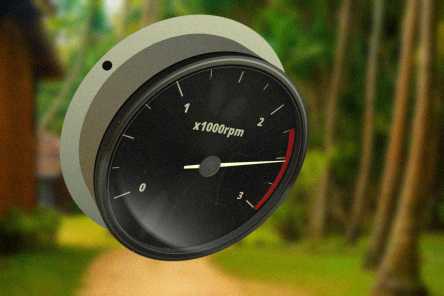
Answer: 2500 rpm
